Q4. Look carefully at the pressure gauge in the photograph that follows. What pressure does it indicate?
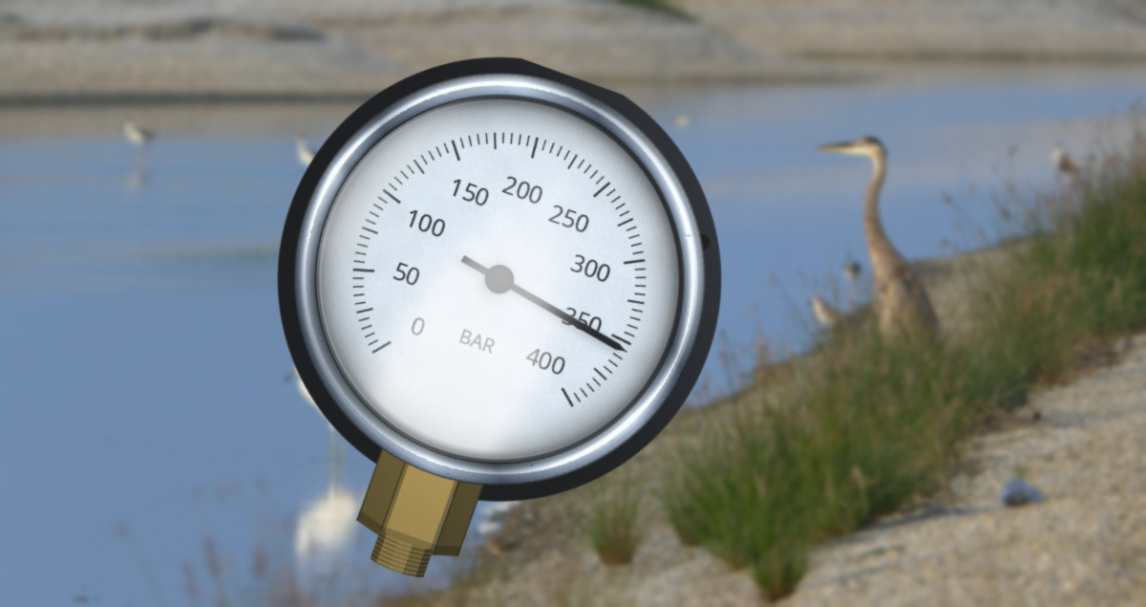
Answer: 355 bar
